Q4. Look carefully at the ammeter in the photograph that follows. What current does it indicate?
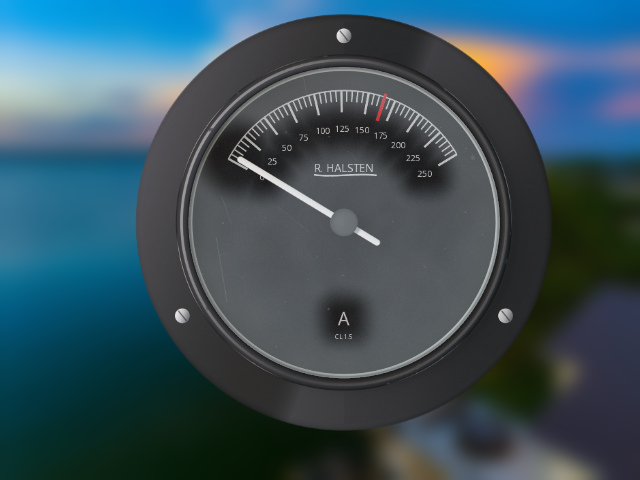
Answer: 5 A
